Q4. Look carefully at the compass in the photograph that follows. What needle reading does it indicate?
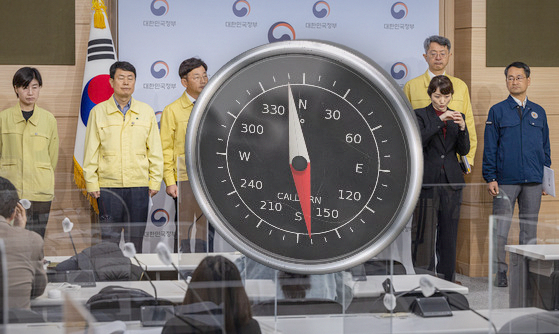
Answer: 170 °
